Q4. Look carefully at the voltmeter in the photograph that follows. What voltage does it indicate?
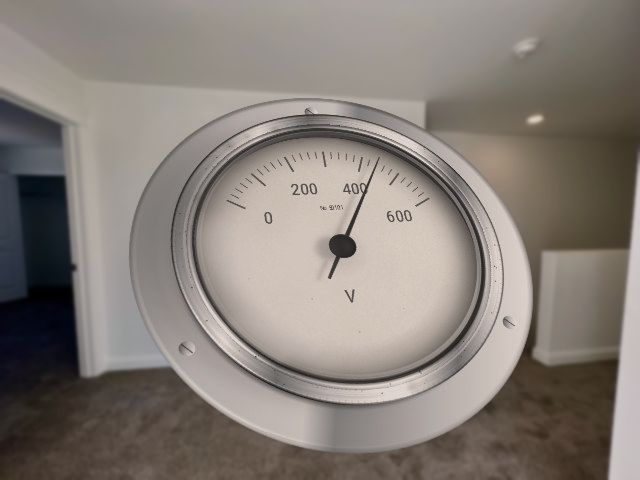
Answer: 440 V
